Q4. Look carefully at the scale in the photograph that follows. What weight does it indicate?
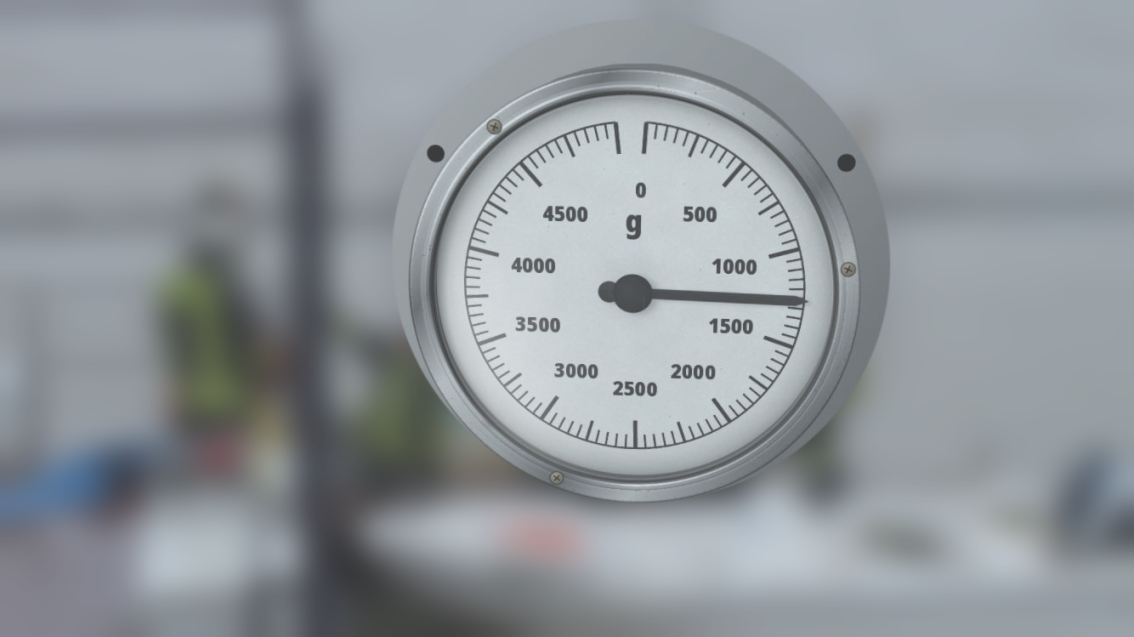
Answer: 1250 g
